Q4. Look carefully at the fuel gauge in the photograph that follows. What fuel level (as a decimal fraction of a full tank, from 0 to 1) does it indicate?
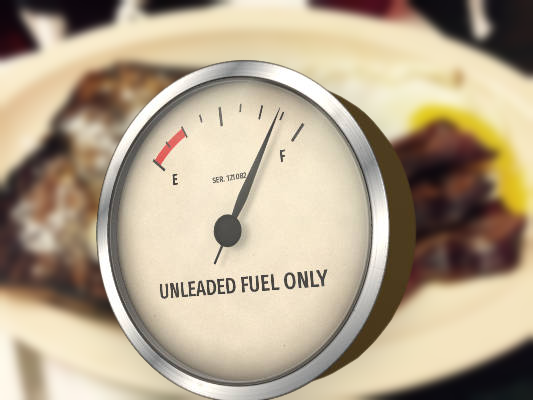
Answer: 0.875
